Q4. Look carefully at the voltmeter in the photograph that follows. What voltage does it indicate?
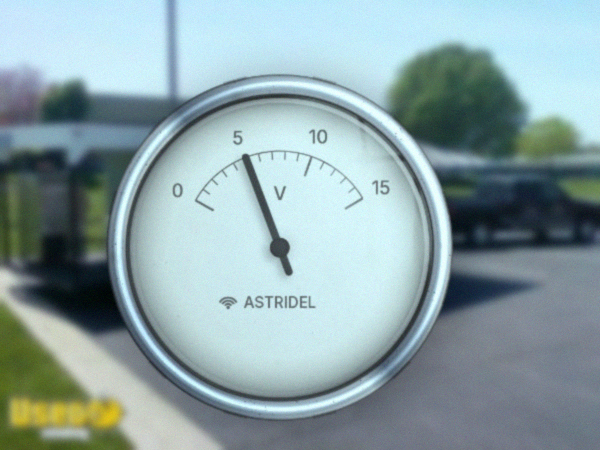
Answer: 5 V
